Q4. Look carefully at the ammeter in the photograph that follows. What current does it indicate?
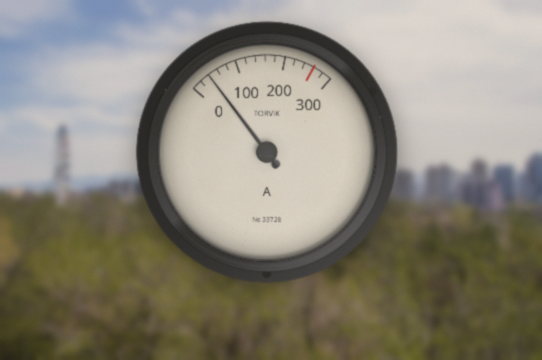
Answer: 40 A
